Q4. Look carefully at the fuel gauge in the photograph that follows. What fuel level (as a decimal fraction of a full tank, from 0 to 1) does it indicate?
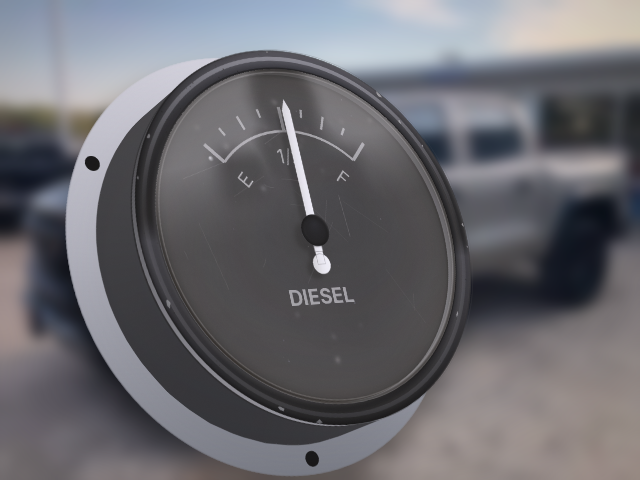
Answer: 0.5
